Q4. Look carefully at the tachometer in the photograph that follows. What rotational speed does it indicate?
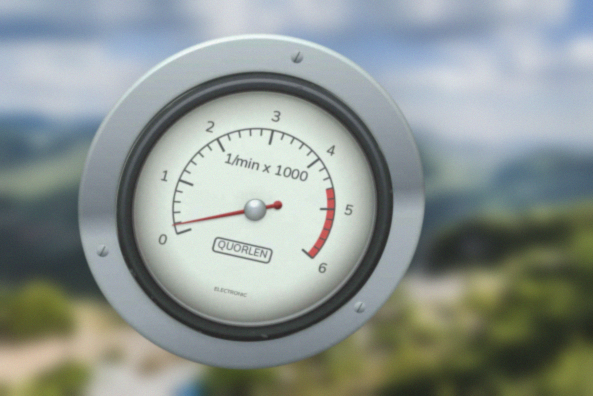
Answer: 200 rpm
